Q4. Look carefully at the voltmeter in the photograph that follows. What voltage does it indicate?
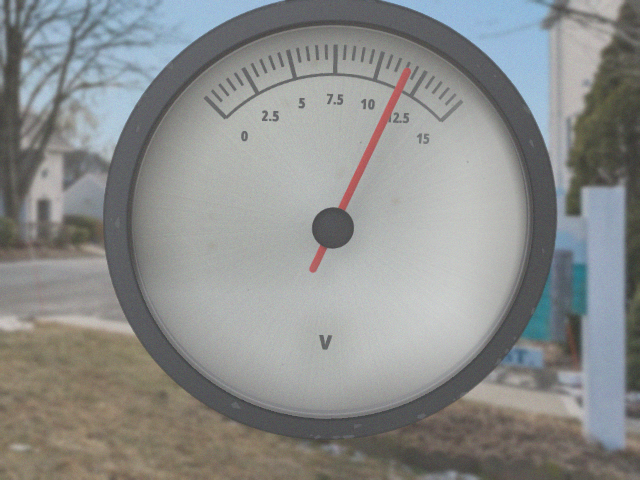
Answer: 11.5 V
